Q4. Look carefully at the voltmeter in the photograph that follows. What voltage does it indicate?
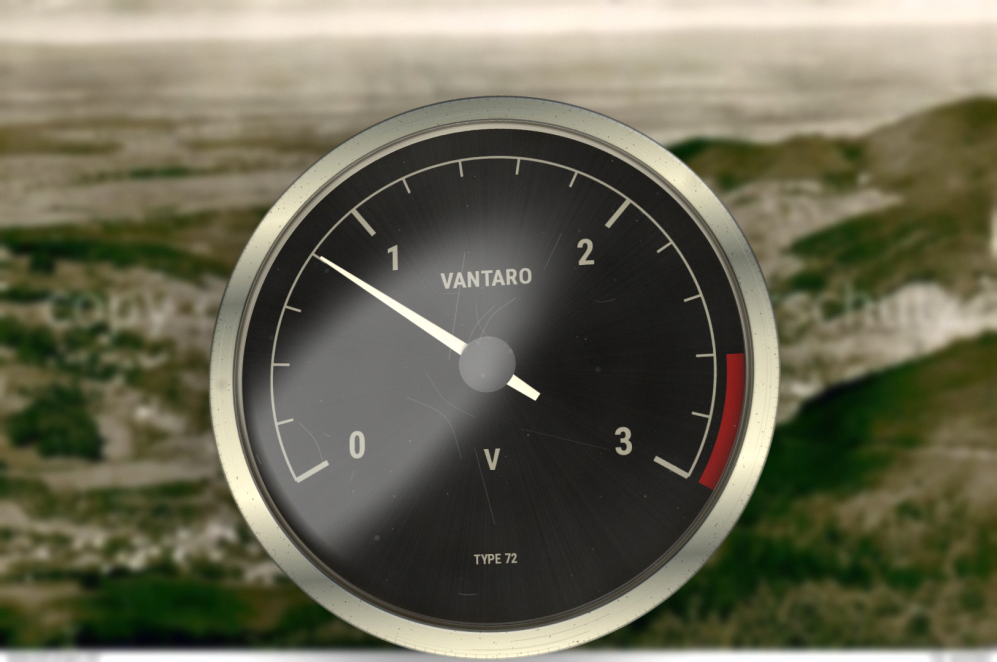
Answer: 0.8 V
